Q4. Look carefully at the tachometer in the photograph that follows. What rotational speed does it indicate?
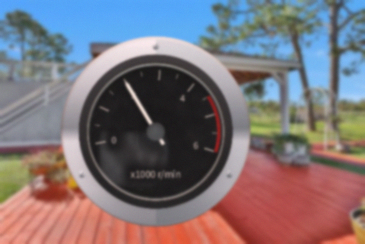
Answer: 2000 rpm
